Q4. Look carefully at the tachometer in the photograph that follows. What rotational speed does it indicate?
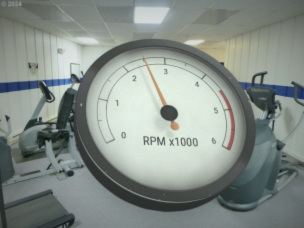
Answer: 2500 rpm
